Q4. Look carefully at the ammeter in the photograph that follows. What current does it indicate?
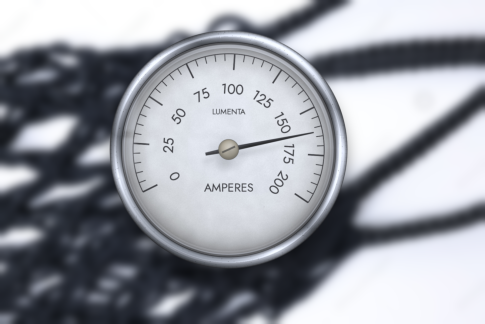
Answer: 162.5 A
